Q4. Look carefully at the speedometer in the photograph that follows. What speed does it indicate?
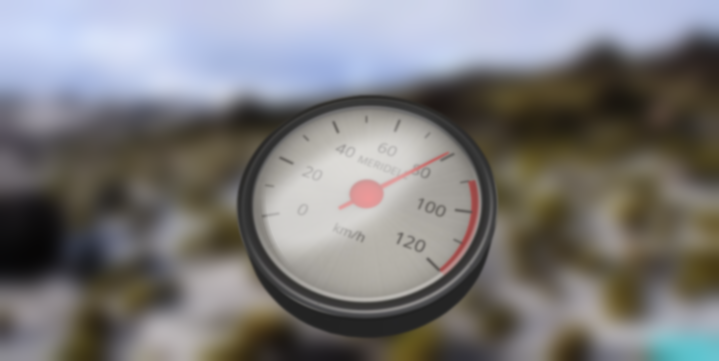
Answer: 80 km/h
